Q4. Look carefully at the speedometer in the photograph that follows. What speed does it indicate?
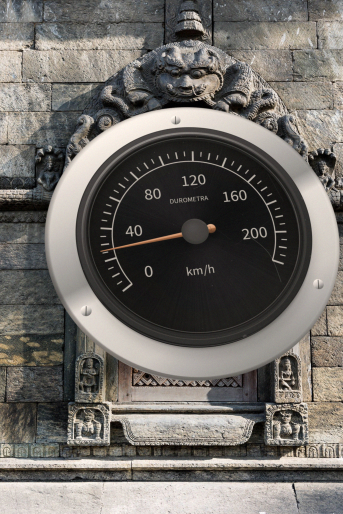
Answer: 25 km/h
